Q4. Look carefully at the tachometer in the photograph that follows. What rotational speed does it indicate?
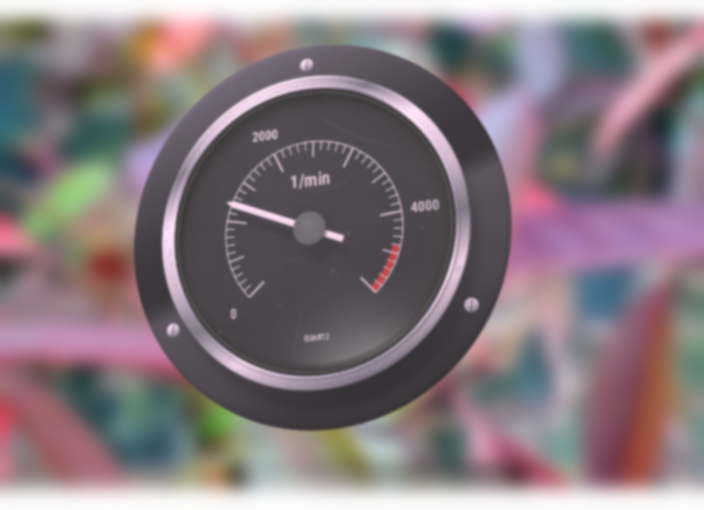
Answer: 1200 rpm
